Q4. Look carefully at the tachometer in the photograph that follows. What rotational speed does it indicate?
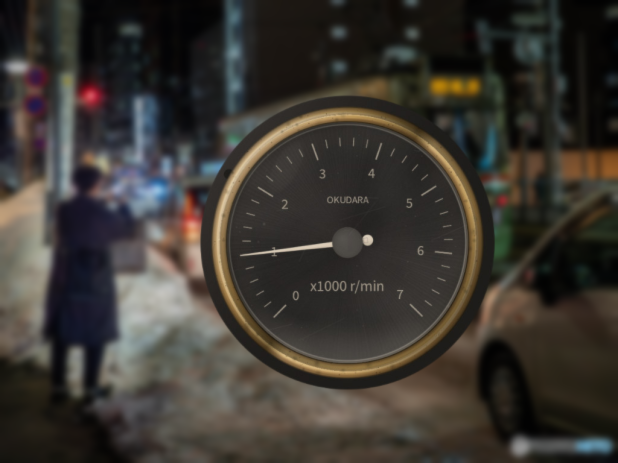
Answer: 1000 rpm
